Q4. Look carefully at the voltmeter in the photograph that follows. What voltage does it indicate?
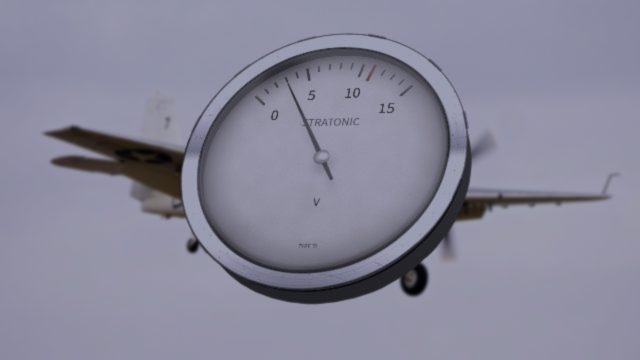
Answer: 3 V
